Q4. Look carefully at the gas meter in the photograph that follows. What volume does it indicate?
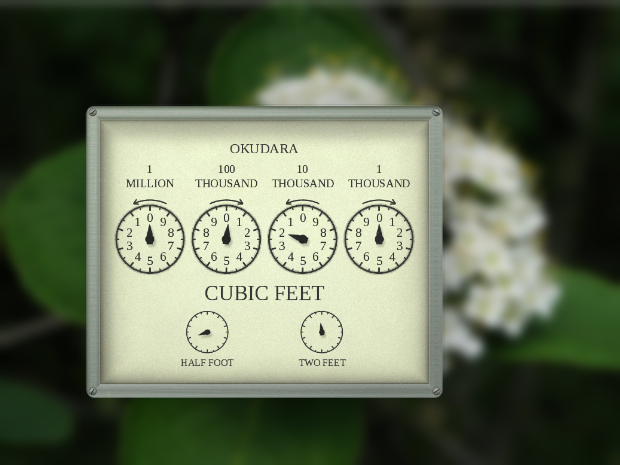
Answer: 2000 ft³
